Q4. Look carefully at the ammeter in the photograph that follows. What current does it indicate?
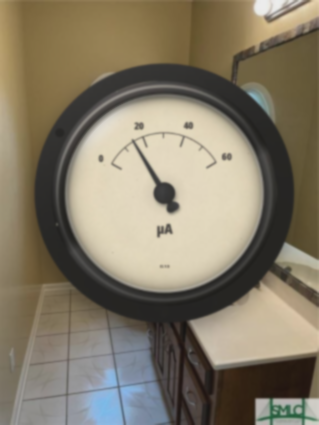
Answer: 15 µA
